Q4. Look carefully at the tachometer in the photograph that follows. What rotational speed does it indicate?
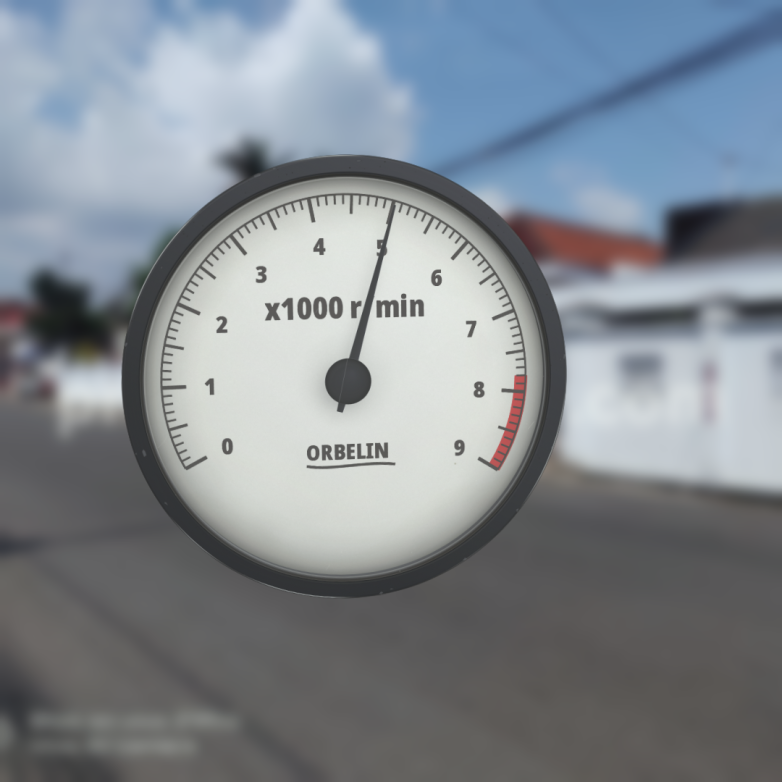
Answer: 5000 rpm
